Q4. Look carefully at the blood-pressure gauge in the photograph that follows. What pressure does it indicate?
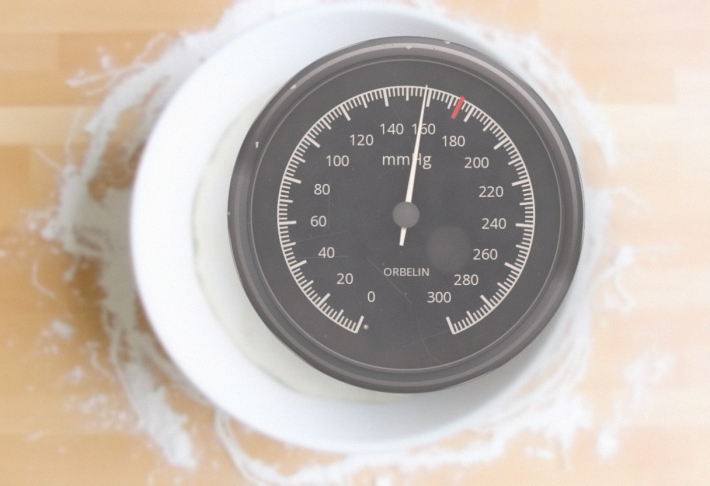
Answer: 158 mmHg
